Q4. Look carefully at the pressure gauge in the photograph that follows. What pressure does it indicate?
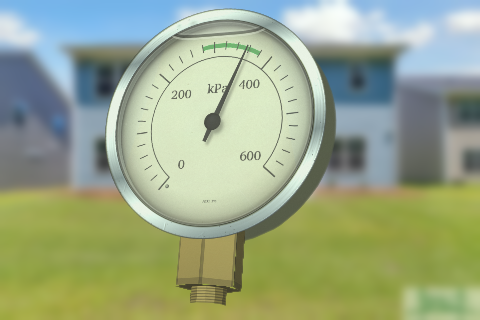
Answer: 360 kPa
